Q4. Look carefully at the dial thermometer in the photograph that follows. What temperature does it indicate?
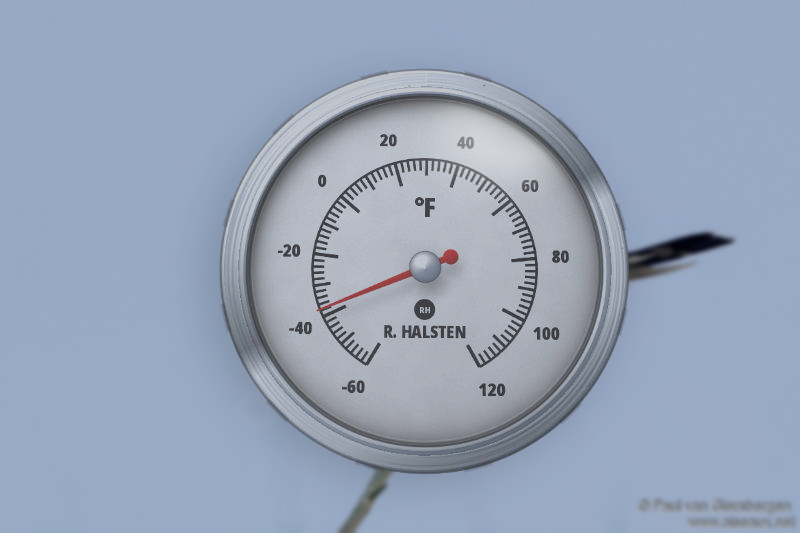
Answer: -38 °F
